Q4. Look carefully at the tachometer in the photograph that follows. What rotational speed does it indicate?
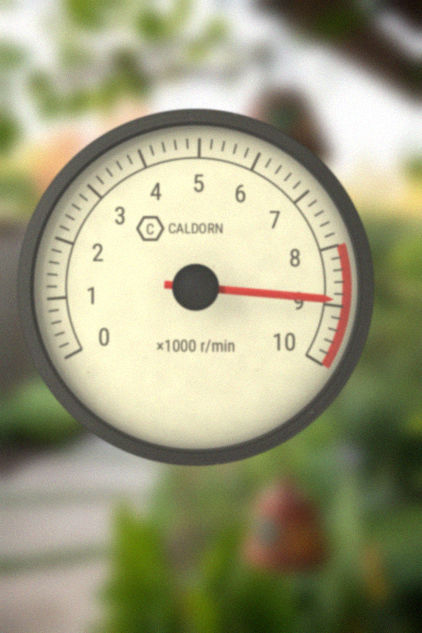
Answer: 8900 rpm
